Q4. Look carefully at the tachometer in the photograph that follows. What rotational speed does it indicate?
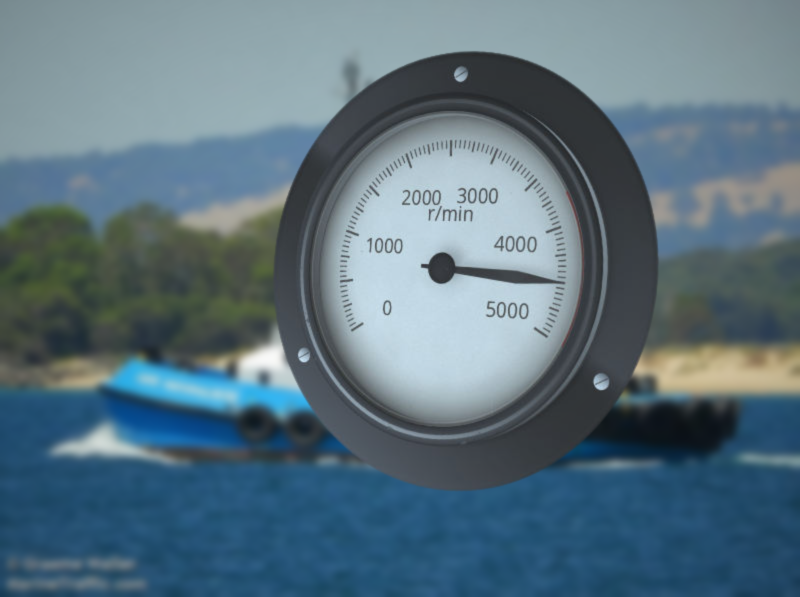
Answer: 4500 rpm
